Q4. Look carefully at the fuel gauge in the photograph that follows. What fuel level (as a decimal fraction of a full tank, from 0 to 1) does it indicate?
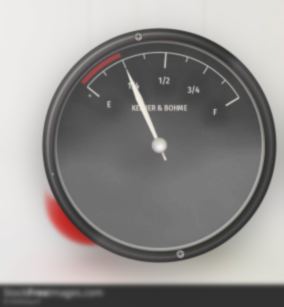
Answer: 0.25
